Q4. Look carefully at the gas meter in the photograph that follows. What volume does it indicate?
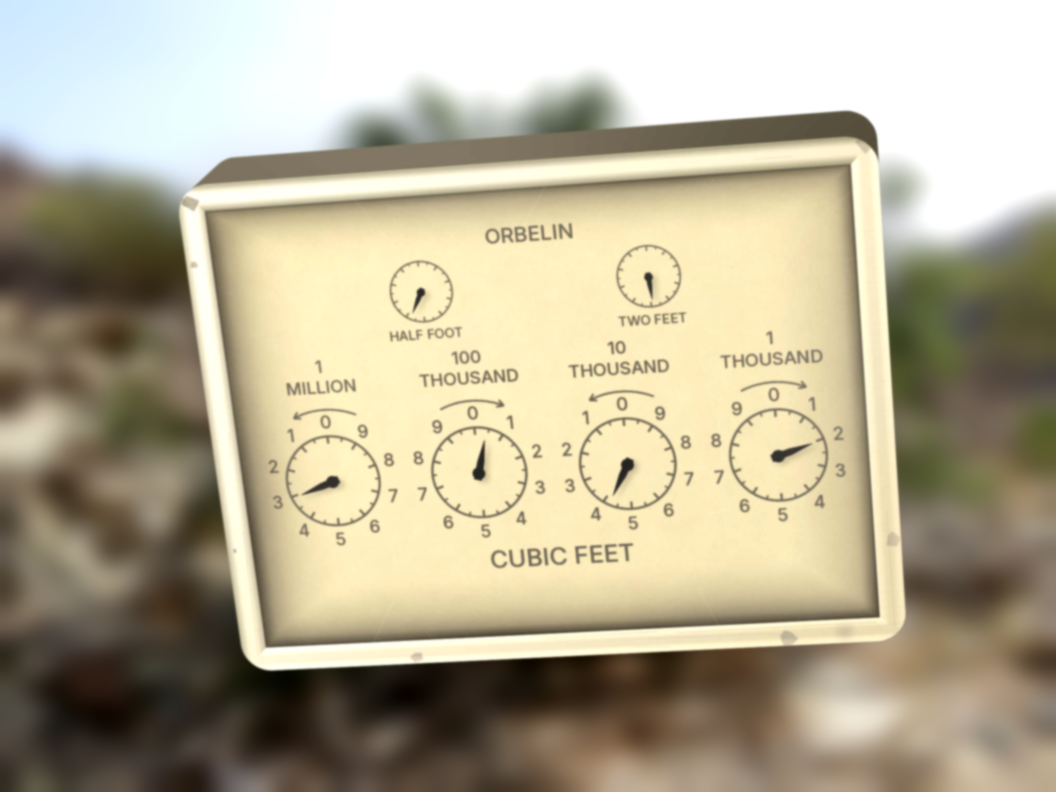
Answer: 304200 ft³
